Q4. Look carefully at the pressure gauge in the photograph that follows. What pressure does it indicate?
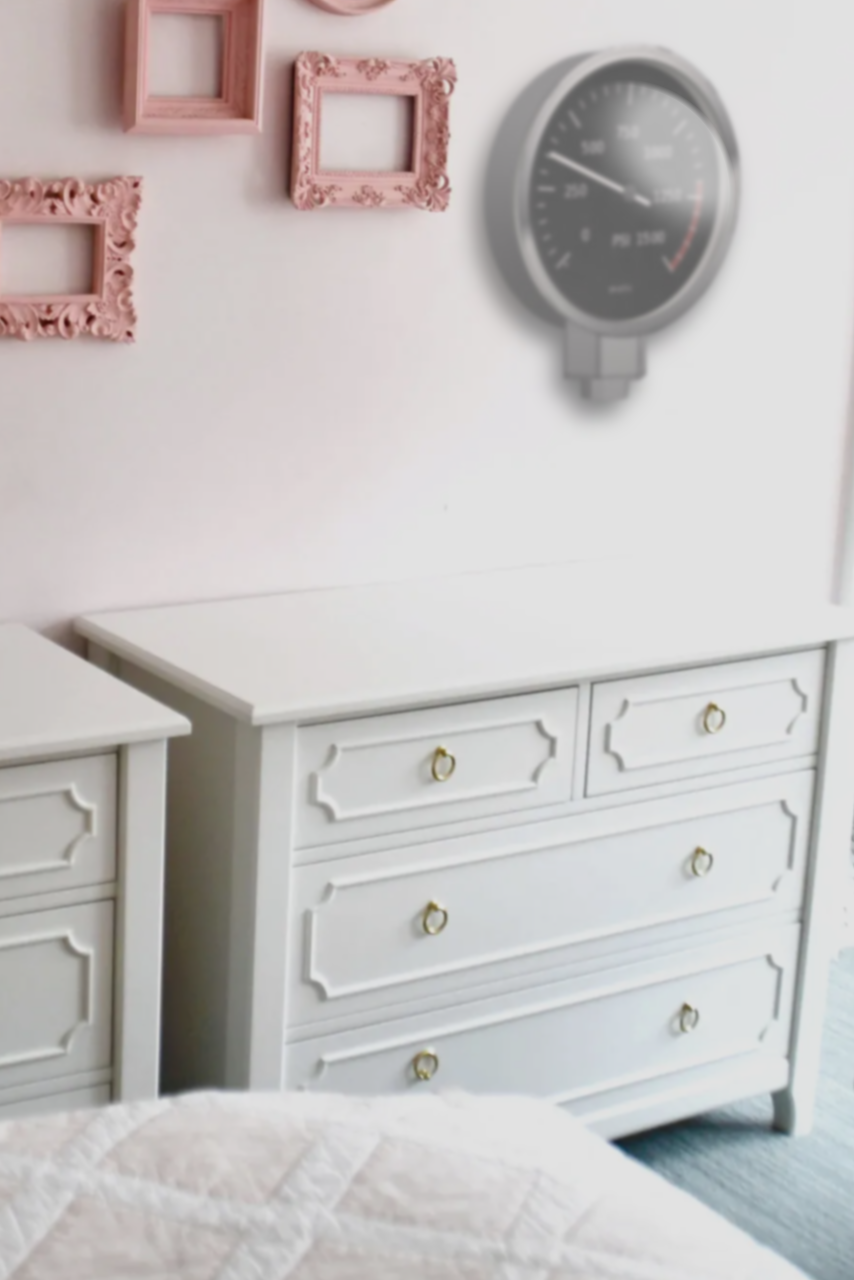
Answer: 350 psi
